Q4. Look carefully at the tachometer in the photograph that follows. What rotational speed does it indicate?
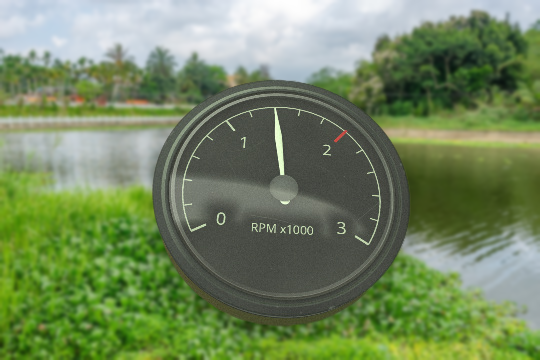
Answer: 1400 rpm
